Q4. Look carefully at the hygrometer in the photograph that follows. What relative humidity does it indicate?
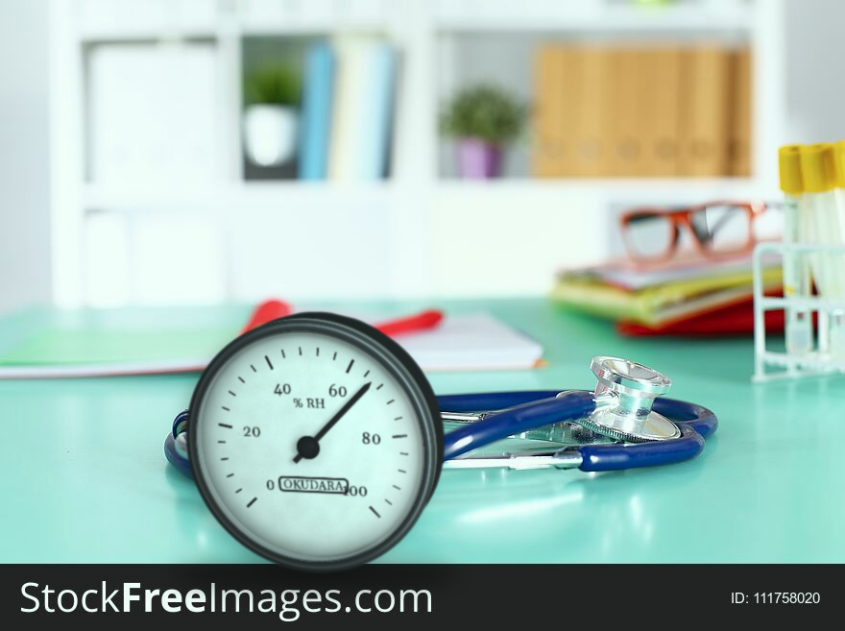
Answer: 66 %
